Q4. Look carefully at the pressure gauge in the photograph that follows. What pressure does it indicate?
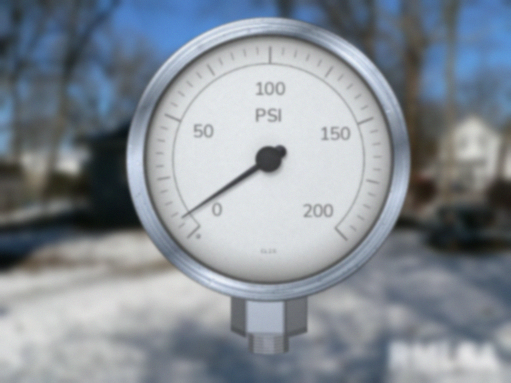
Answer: 7.5 psi
